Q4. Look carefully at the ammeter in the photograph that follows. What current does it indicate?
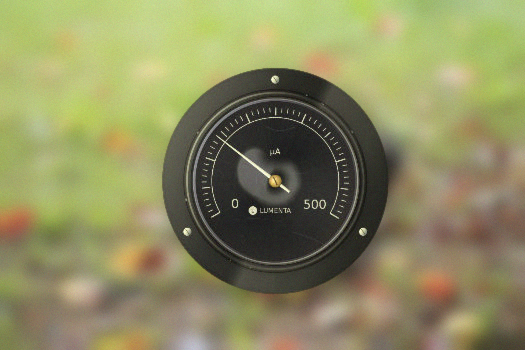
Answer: 140 µA
